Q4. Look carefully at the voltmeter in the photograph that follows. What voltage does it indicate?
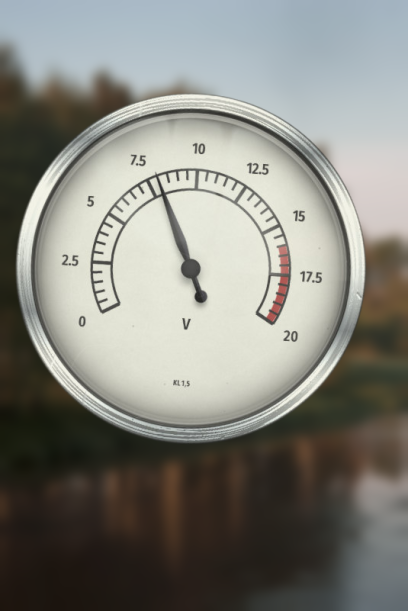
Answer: 8 V
